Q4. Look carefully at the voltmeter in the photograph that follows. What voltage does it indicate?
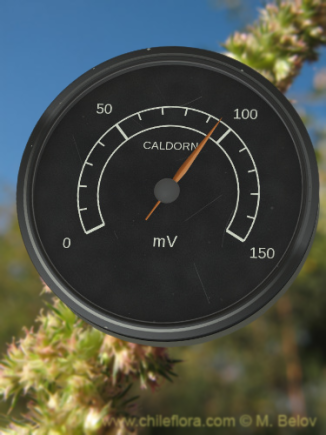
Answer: 95 mV
